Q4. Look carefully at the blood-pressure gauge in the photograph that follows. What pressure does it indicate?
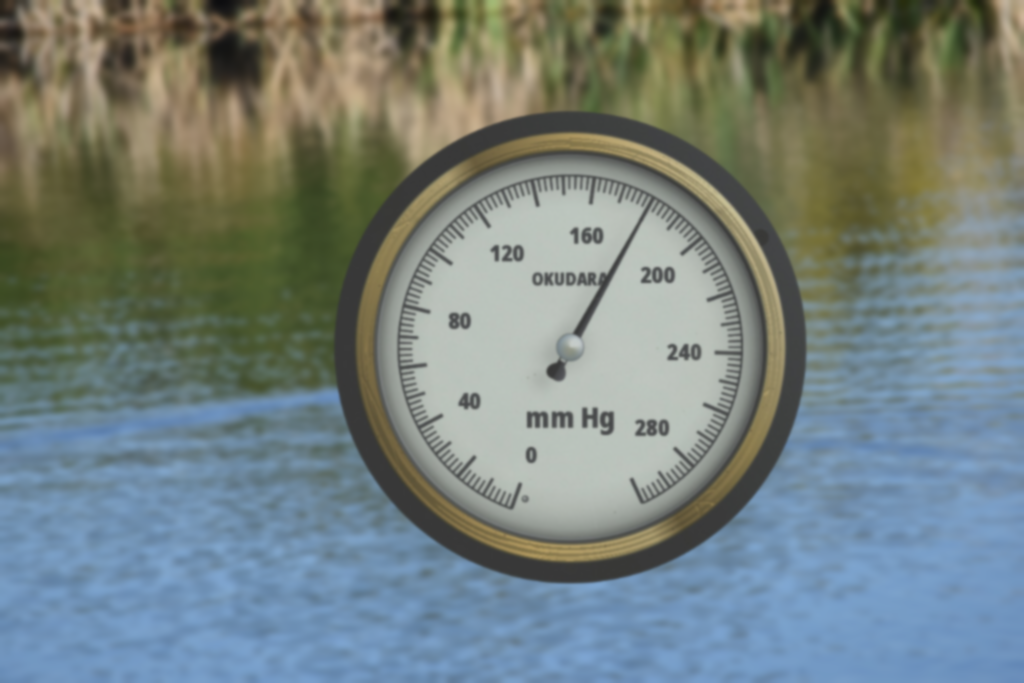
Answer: 180 mmHg
